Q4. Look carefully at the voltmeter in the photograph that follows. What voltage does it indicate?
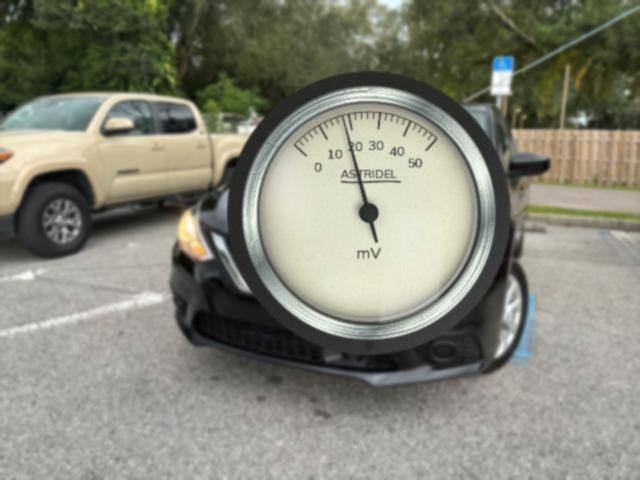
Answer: 18 mV
